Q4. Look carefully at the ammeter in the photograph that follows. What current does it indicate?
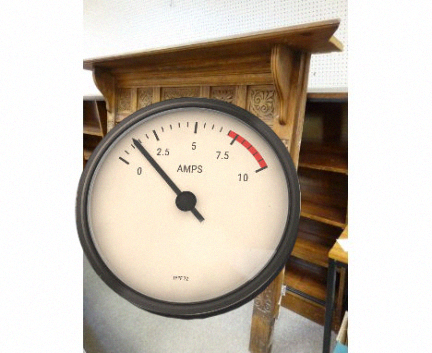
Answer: 1.25 A
